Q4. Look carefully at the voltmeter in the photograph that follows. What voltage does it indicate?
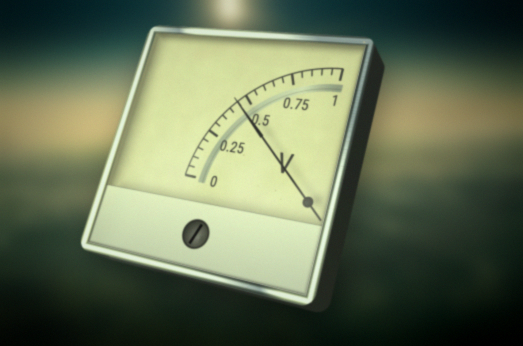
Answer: 0.45 V
